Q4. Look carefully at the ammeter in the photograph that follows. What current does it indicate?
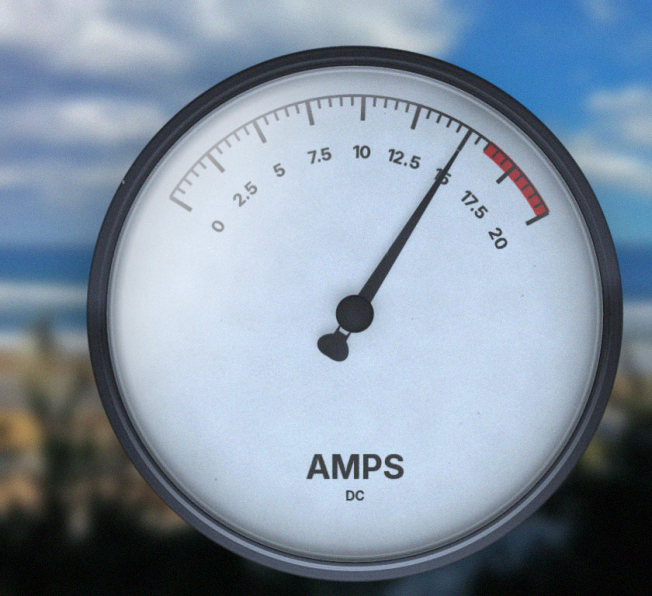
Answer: 15 A
